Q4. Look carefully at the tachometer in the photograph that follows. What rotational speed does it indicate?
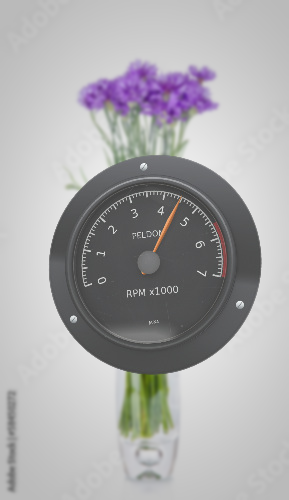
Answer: 4500 rpm
